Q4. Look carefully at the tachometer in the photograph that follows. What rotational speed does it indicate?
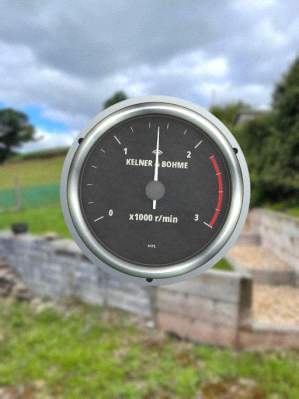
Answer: 1500 rpm
